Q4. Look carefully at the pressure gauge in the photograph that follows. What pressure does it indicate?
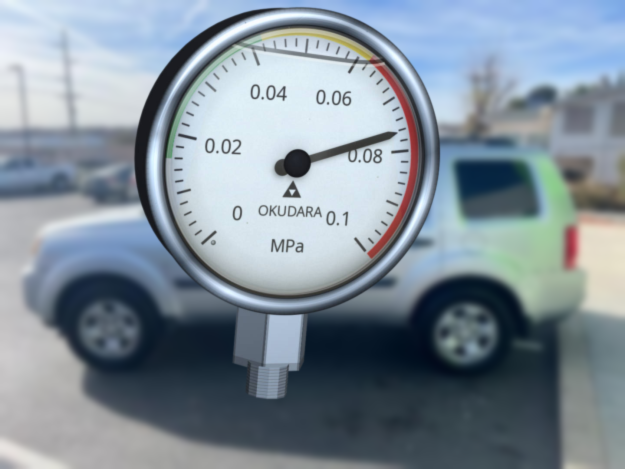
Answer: 0.076 MPa
